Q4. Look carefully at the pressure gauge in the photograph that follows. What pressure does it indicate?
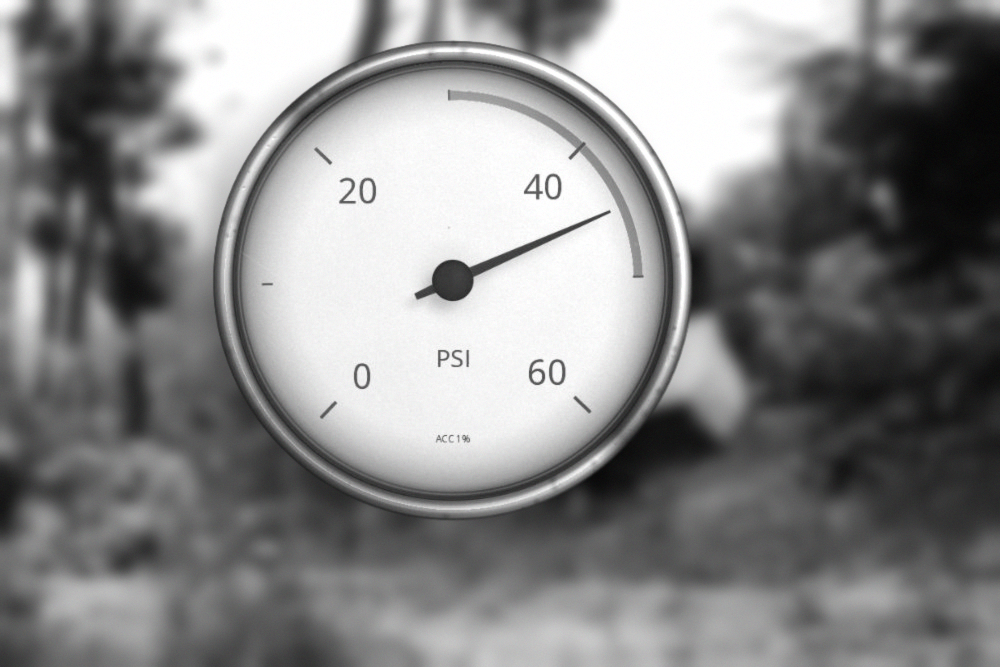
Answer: 45 psi
